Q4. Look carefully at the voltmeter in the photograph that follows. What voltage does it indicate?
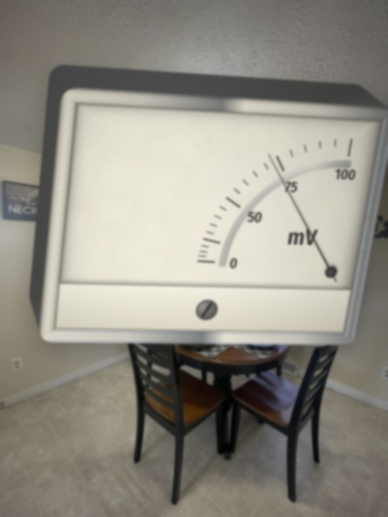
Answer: 72.5 mV
